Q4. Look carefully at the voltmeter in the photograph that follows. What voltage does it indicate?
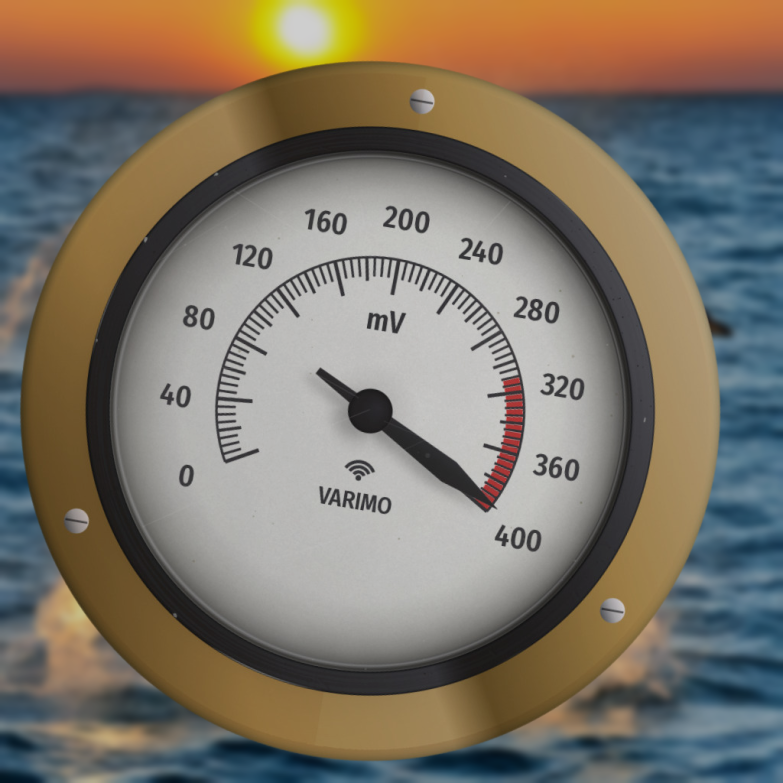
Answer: 395 mV
